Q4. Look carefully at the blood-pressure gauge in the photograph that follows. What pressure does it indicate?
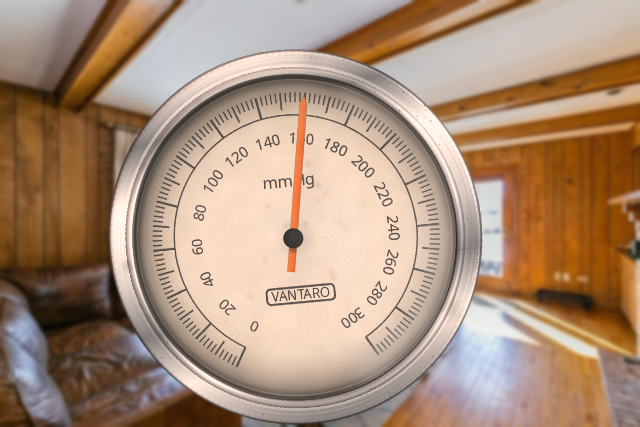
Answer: 160 mmHg
